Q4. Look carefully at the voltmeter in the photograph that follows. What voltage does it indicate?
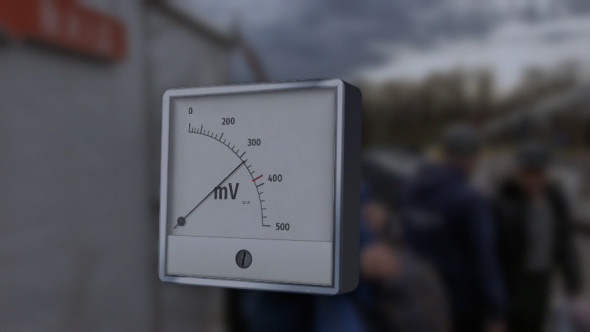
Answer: 320 mV
